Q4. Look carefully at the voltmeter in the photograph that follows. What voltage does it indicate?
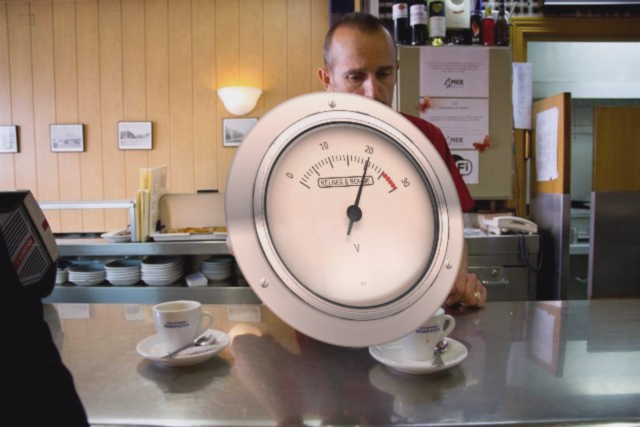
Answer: 20 V
